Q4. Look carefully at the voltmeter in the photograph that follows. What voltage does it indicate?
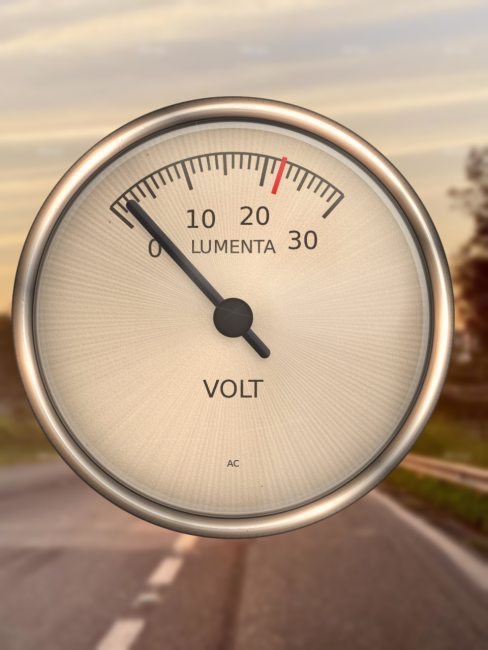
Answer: 2 V
